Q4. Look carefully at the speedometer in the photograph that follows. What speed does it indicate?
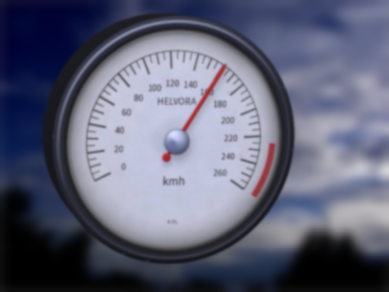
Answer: 160 km/h
